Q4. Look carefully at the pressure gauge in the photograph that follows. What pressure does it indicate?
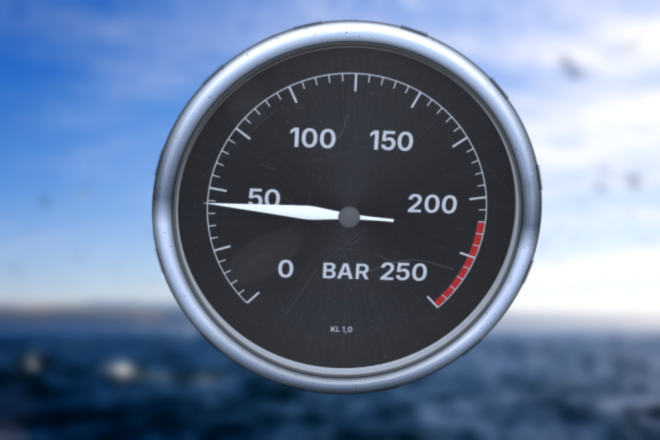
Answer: 45 bar
